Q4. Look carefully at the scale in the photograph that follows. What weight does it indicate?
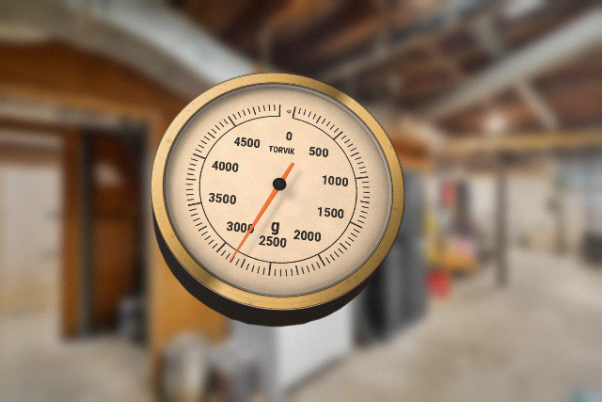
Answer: 2850 g
